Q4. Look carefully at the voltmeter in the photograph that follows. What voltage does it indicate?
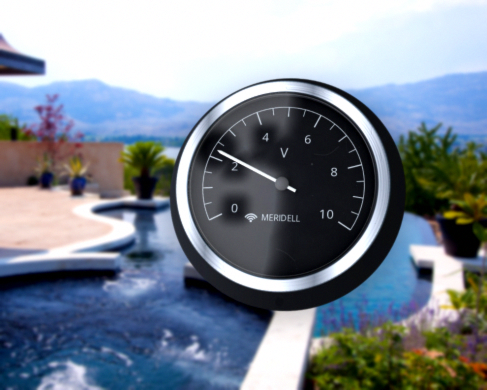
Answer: 2.25 V
